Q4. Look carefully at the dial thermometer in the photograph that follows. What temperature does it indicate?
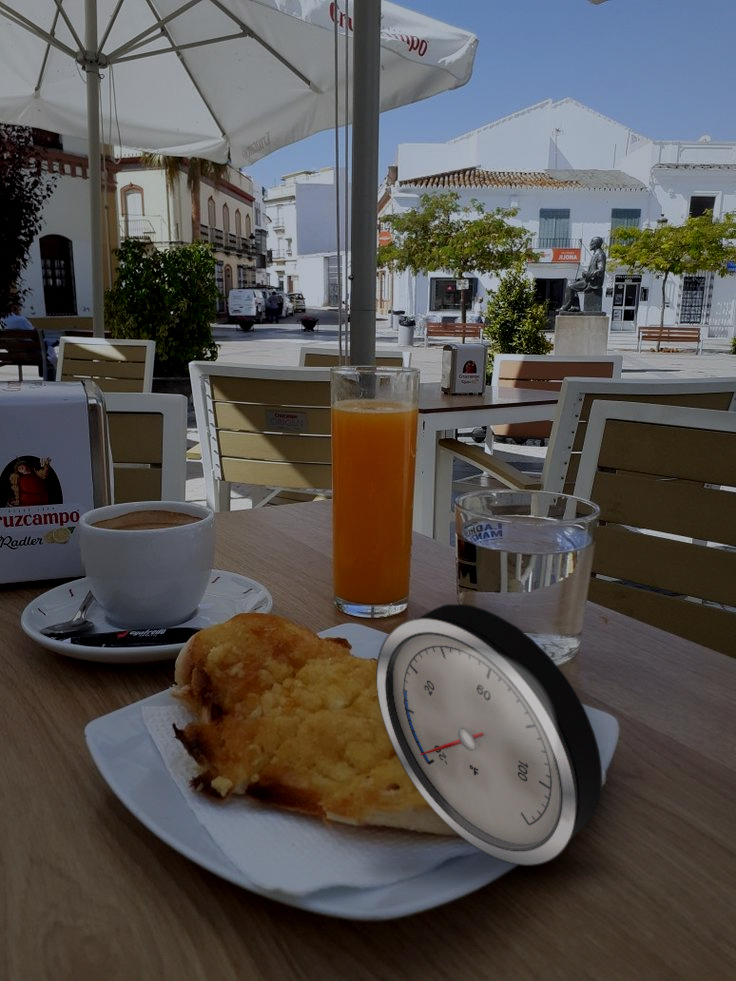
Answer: -16 °F
